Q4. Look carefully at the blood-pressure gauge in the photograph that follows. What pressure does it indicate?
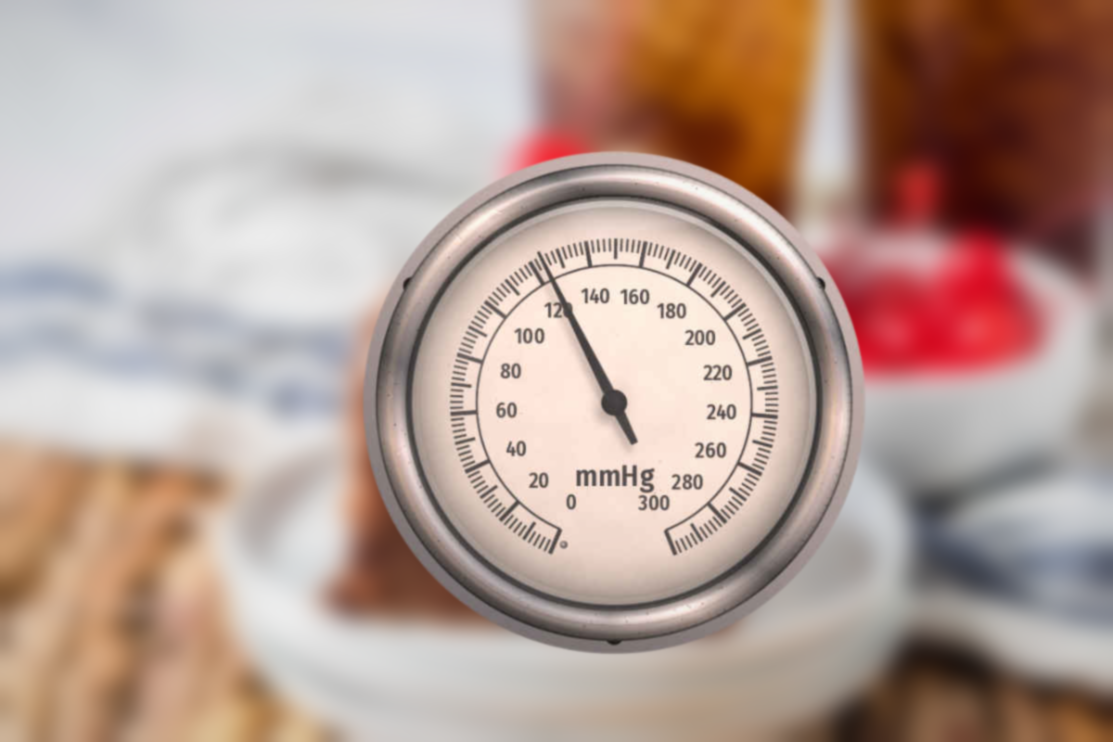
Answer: 124 mmHg
